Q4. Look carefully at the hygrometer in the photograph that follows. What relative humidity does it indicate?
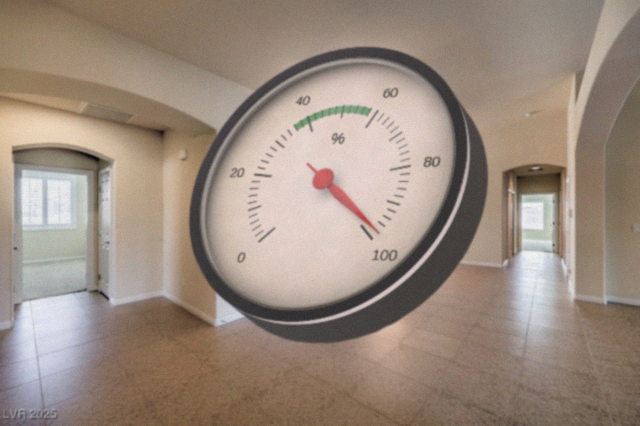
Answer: 98 %
